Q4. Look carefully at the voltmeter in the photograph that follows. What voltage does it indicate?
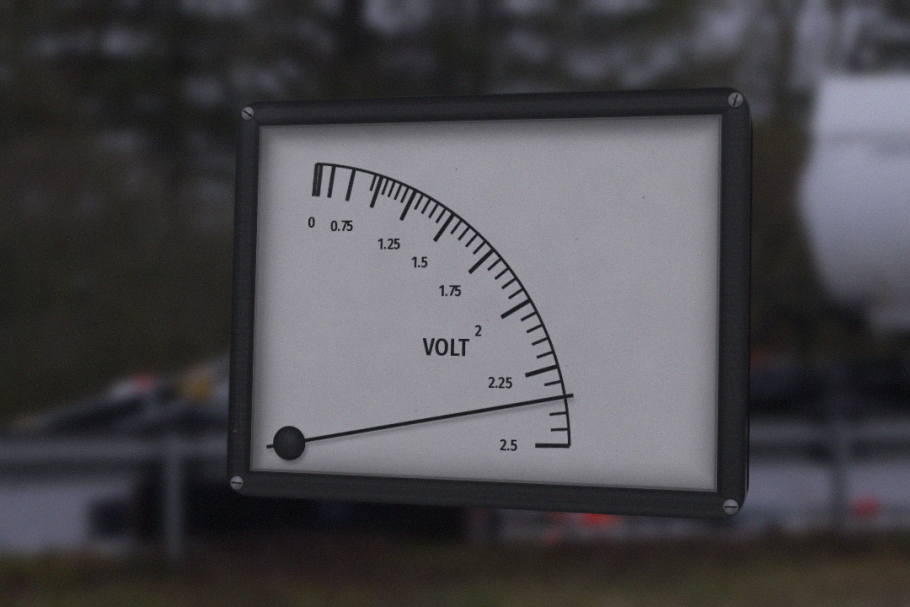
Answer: 2.35 V
